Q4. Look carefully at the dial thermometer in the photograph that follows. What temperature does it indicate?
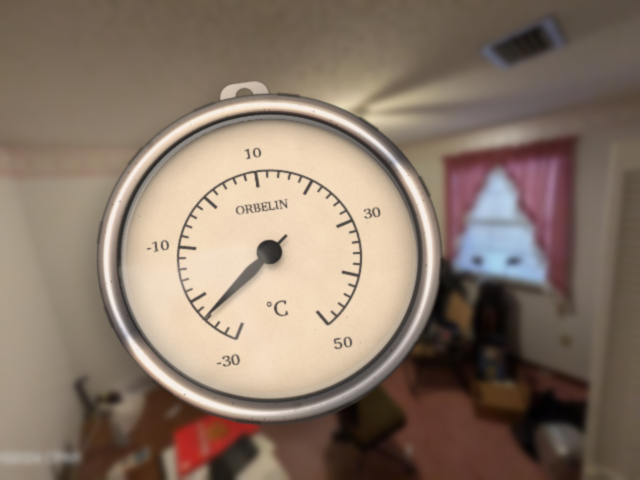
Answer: -24 °C
